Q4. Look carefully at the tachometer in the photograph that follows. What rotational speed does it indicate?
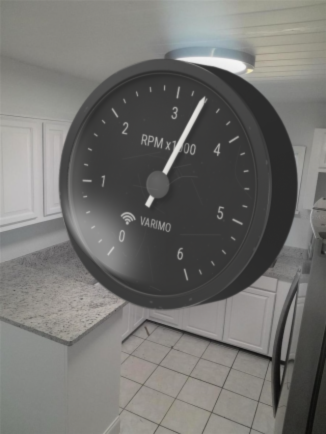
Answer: 3400 rpm
